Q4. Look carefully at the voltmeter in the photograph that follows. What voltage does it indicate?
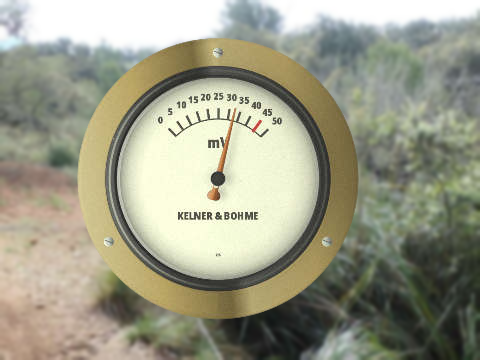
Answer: 32.5 mV
